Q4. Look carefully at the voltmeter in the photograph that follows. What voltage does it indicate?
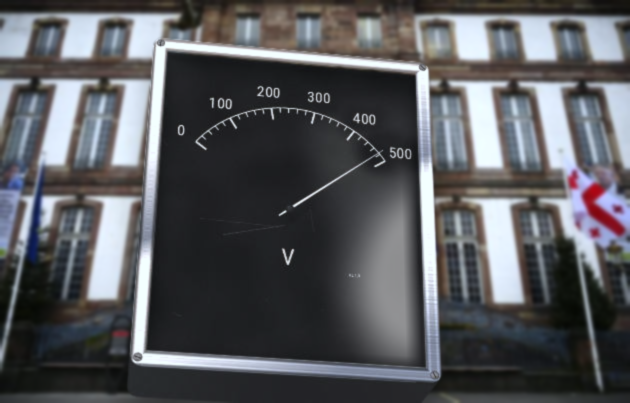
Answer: 480 V
